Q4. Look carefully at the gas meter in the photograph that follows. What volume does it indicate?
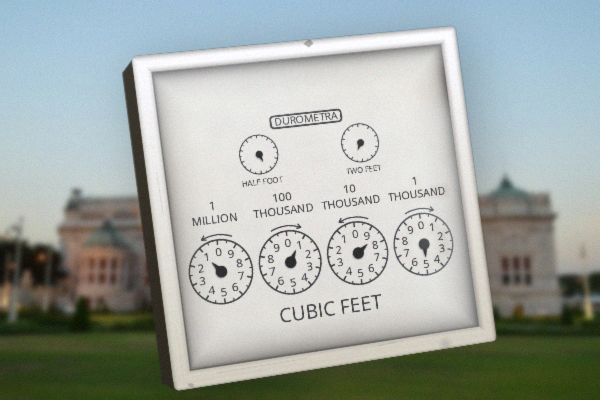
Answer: 108500 ft³
